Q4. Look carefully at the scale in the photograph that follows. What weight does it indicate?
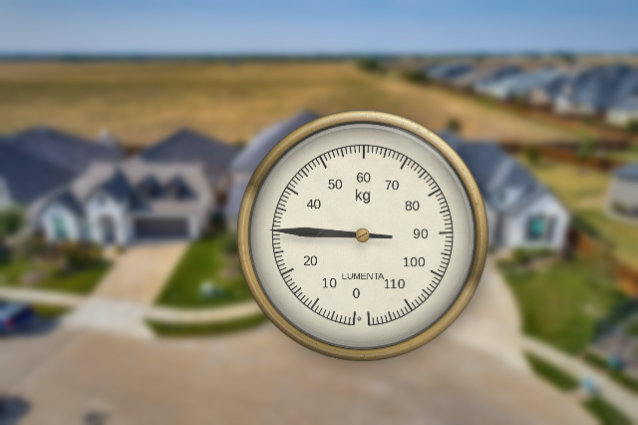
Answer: 30 kg
